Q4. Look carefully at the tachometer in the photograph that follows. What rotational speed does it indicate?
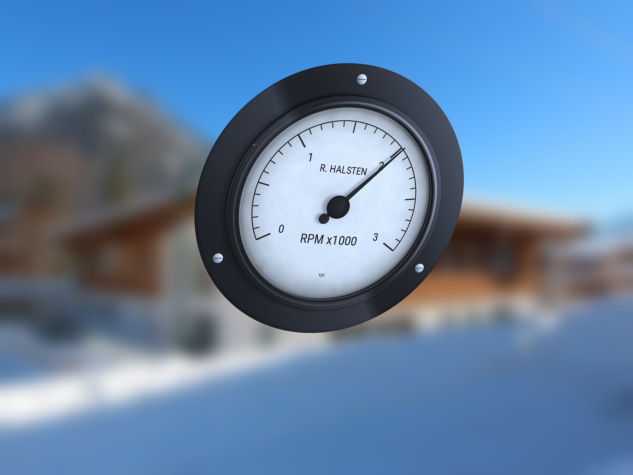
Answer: 2000 rpm
